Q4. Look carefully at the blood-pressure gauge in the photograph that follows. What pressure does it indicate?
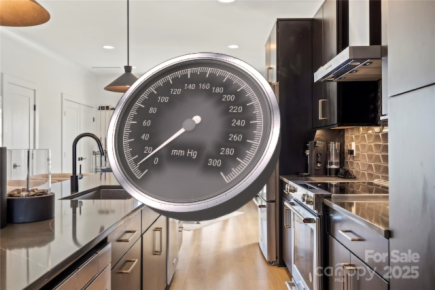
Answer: 10 mmHg
